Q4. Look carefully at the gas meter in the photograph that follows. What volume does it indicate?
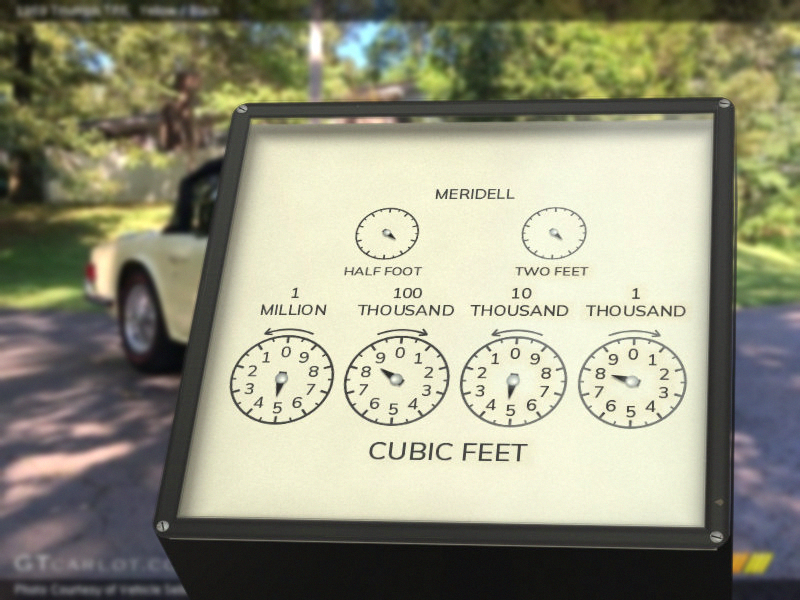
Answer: 484800 ft³
